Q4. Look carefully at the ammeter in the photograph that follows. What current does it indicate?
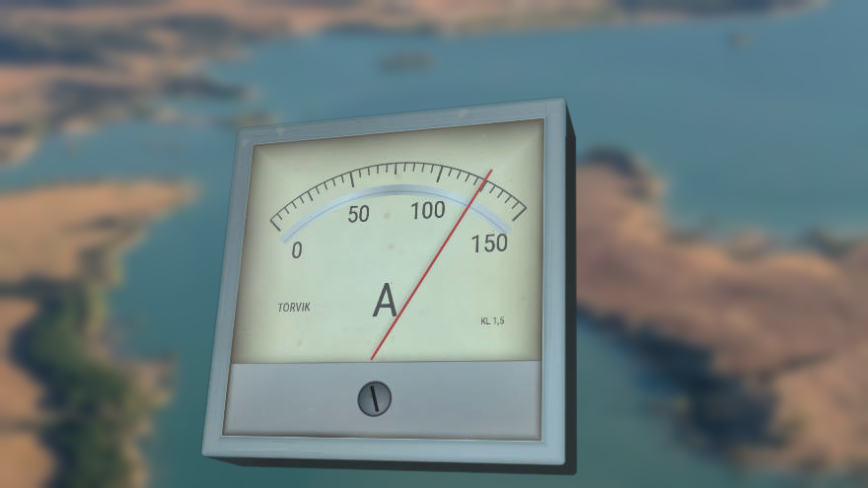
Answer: 125 A
